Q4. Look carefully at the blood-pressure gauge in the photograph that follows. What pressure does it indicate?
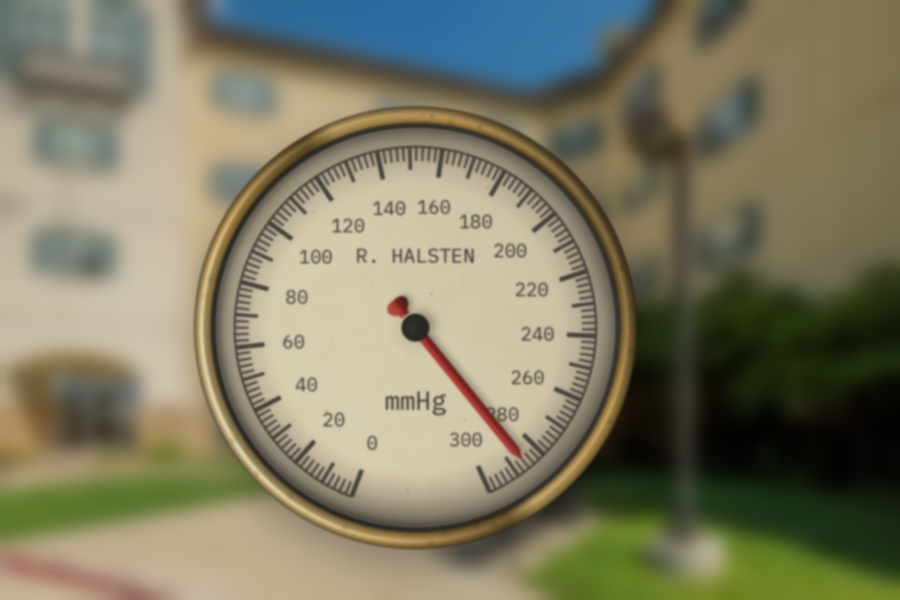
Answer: 286 mmHg
